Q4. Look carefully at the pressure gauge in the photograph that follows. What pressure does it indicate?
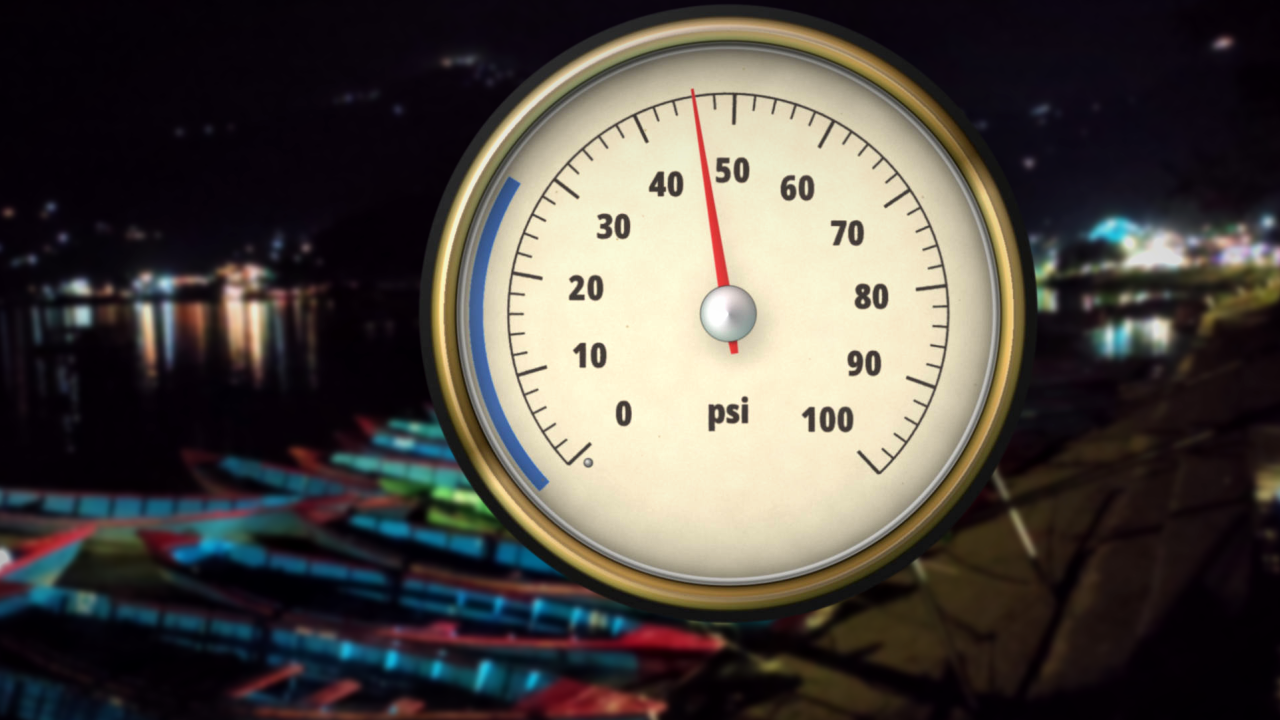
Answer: 46 psi
